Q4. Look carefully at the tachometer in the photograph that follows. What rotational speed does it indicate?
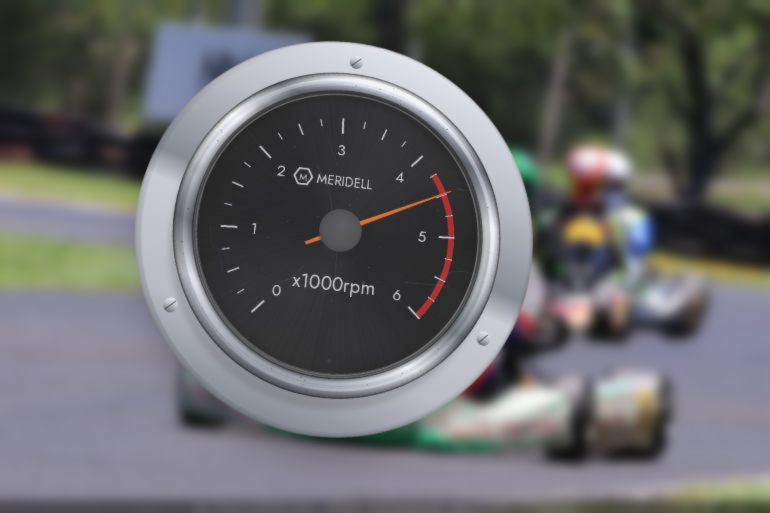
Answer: 4500 rpm
